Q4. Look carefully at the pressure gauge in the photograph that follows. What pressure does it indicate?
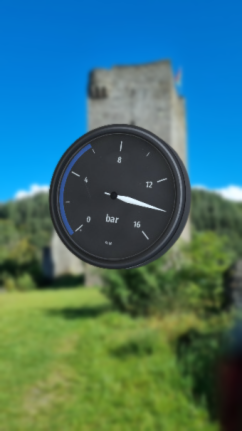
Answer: 14 bar
